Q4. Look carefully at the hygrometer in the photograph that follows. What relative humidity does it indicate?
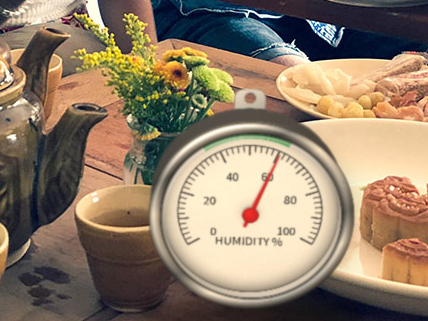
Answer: 60 %
